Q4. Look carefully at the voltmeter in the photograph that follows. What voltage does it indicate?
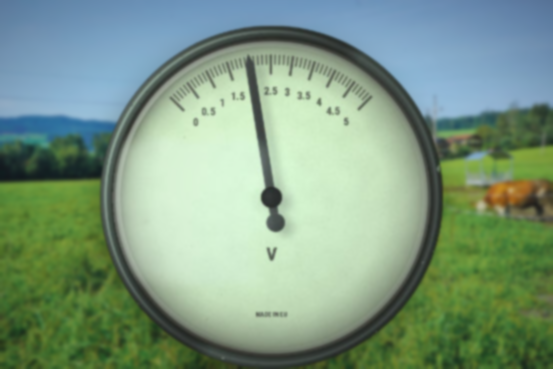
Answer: 2 V
